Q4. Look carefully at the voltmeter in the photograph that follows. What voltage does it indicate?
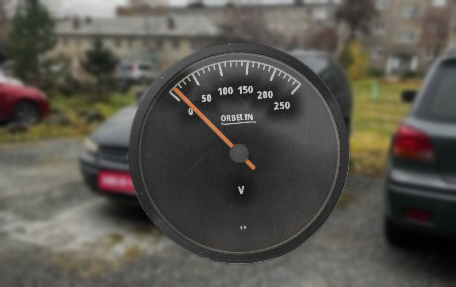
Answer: 10 V
